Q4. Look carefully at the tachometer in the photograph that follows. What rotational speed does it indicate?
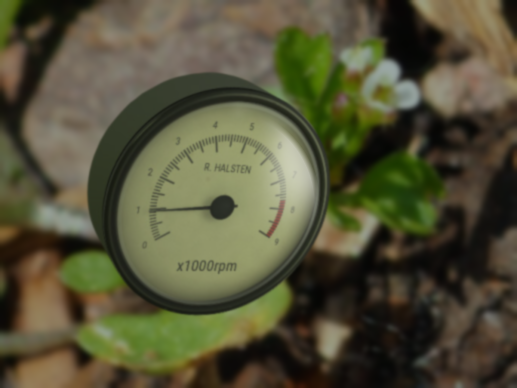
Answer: 1000 rpm
